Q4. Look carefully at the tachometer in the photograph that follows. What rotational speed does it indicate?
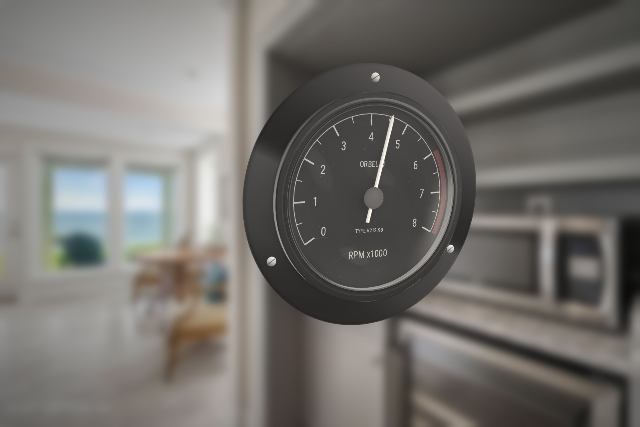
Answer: 4500 rpm
